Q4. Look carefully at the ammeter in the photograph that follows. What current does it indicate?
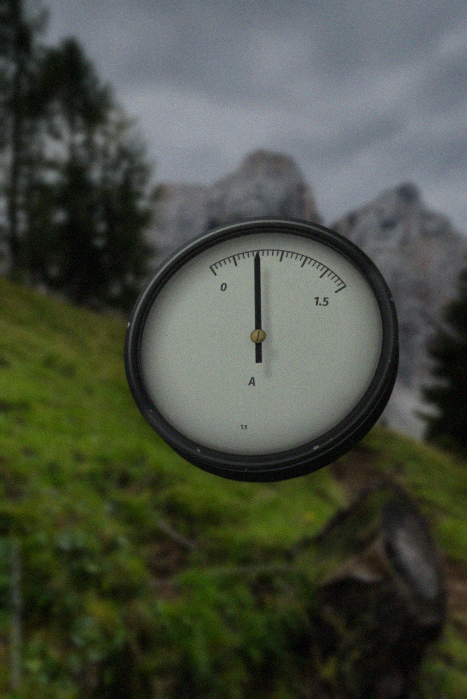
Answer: 0.5 A
